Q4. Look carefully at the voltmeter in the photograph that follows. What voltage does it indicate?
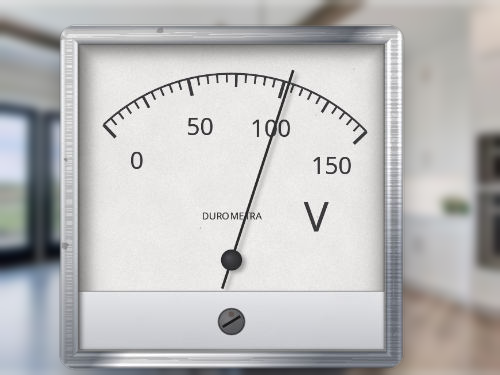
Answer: 102.5 V
